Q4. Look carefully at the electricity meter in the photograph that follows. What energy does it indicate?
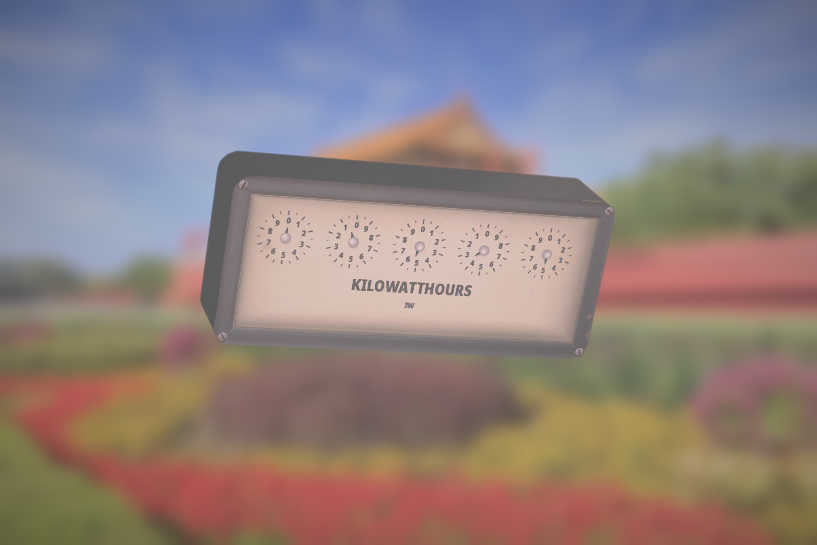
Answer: 535 kWh
